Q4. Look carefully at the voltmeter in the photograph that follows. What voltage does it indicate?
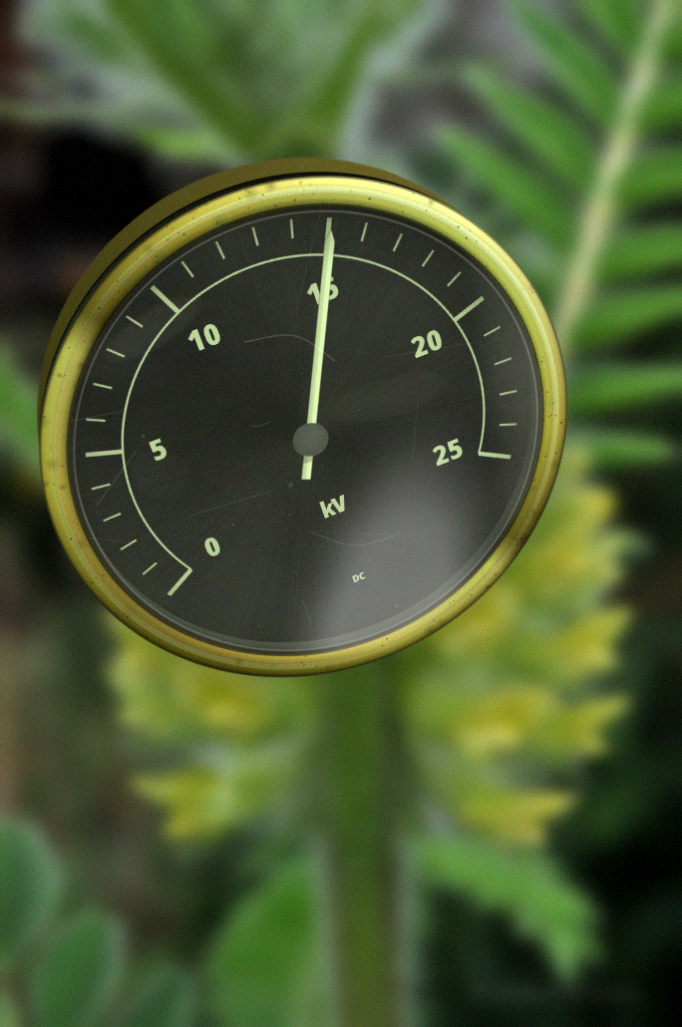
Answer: 15 kV
